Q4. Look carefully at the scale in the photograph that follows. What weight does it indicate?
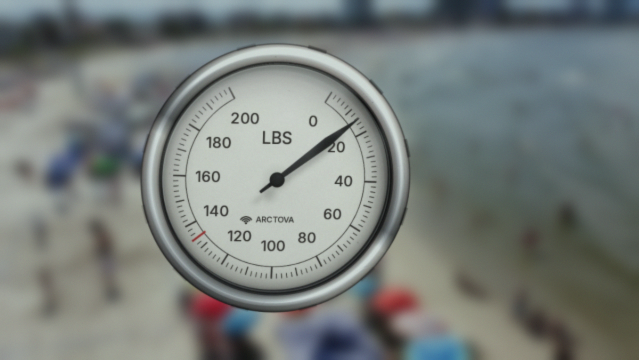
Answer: 14 lb
